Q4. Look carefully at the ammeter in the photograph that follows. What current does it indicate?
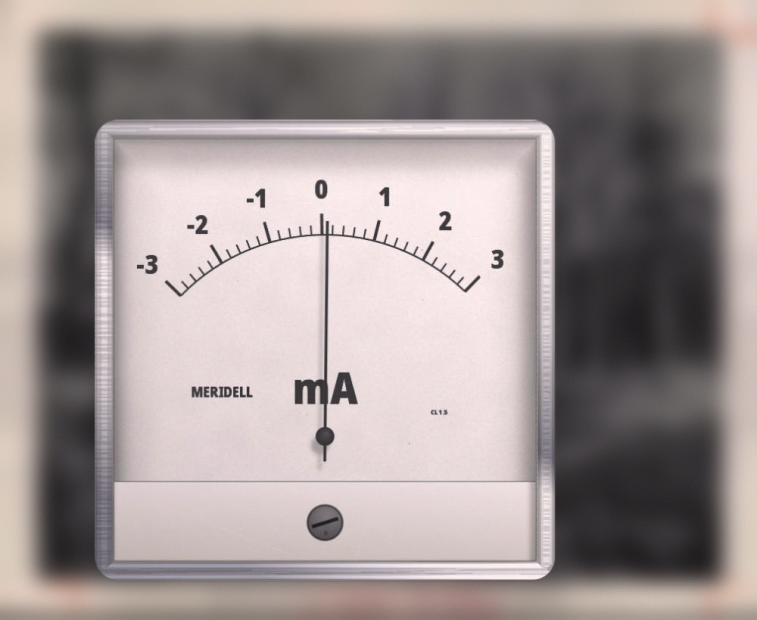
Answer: 0.1 mA
